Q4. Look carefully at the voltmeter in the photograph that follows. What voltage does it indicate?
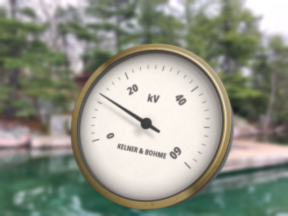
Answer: 12 kV
